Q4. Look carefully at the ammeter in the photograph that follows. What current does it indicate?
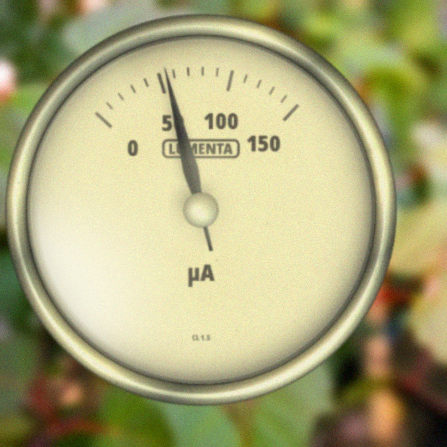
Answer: 55 µA
